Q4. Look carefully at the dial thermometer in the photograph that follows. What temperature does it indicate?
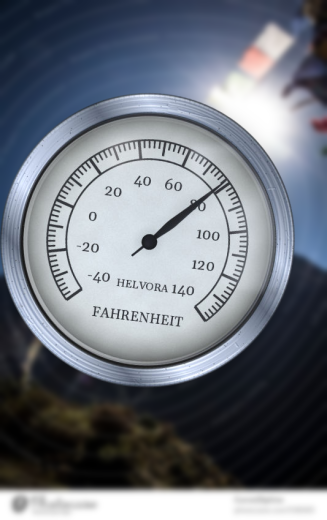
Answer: 78 °F
